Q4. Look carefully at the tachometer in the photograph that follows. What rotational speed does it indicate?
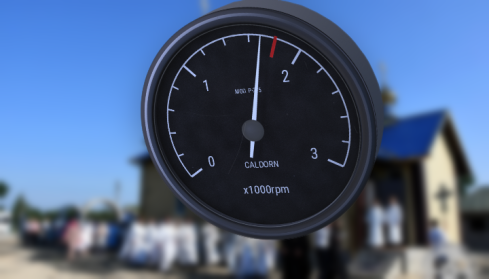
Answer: 1700 rpm
